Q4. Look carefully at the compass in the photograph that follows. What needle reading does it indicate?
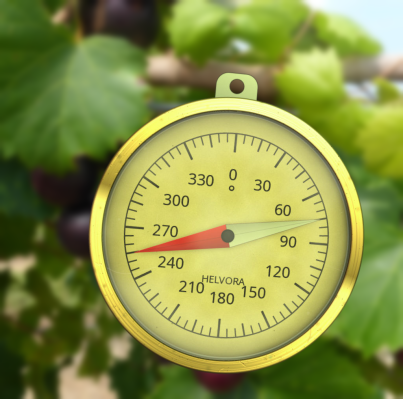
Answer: 255 °
